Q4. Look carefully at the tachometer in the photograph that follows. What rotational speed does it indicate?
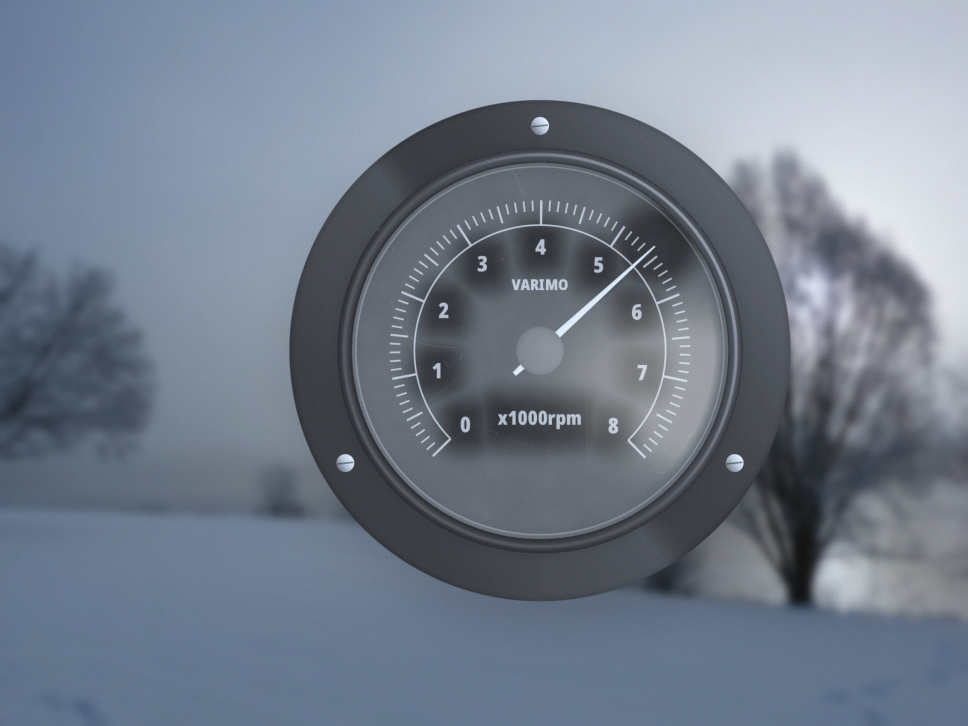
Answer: 5400 rpm
